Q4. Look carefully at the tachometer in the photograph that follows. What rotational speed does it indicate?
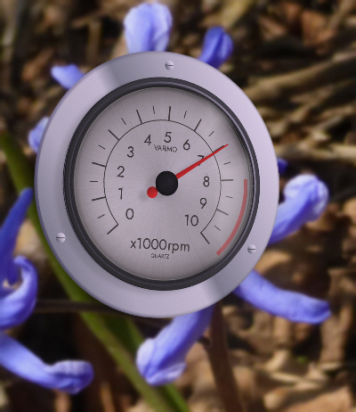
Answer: 7000 rpm
